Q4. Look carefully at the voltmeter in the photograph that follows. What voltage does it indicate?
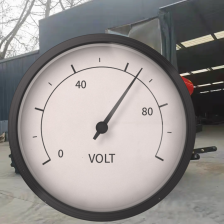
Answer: 65 V
